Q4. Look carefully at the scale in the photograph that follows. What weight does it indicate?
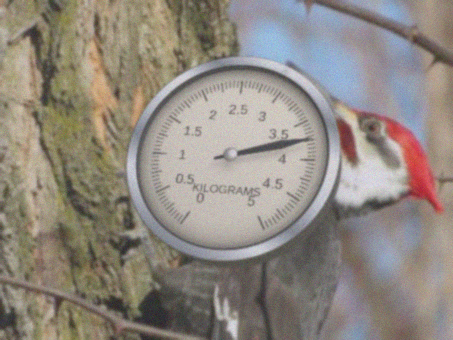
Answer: 3.75 kg
